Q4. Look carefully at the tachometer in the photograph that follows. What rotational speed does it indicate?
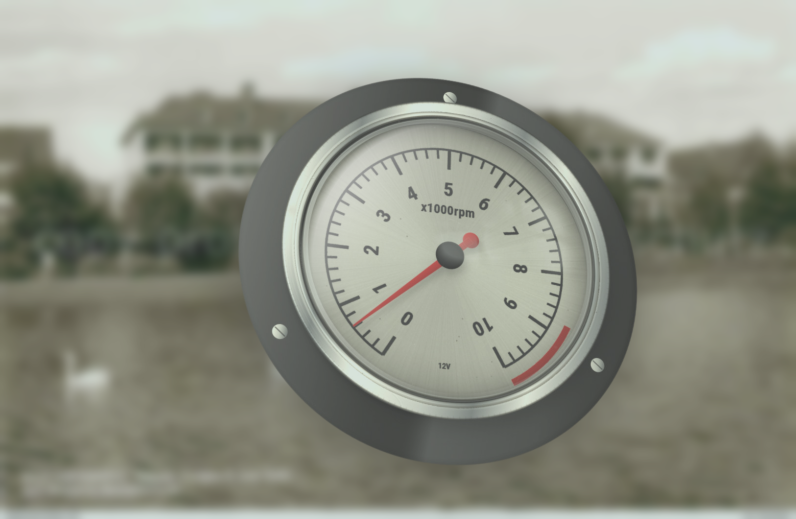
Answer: 600 rpm
